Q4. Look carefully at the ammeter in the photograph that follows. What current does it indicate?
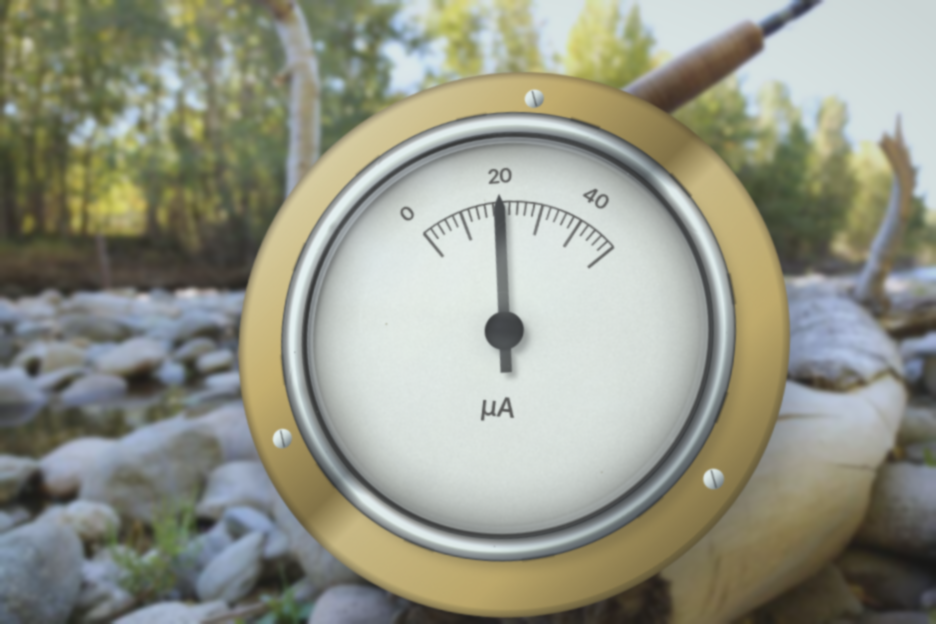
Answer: 20 µA
